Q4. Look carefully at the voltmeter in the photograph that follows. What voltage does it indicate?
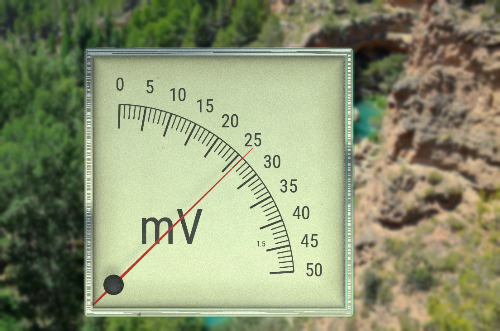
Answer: 26 mV
